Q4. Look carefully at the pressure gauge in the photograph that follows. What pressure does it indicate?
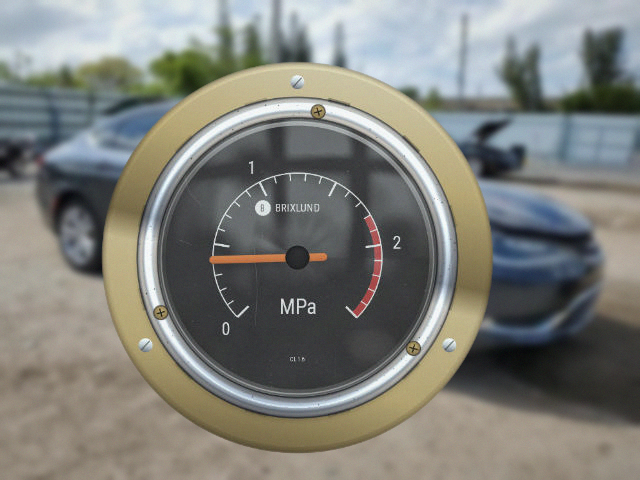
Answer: 0.4 MPa
